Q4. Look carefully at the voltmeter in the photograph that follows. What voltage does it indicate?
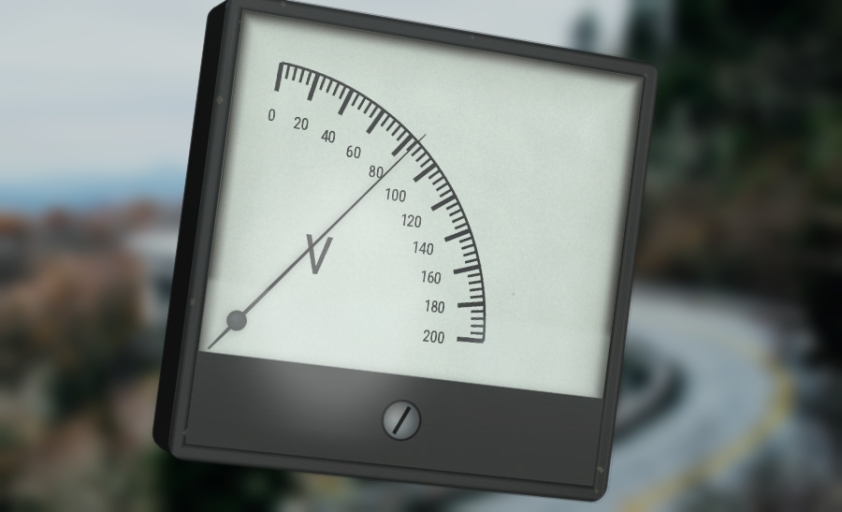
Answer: 84 V
